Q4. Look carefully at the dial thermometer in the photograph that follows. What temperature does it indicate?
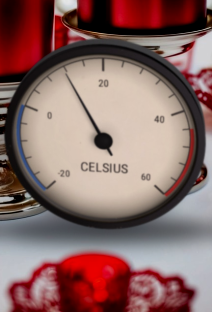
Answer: 12 °C
